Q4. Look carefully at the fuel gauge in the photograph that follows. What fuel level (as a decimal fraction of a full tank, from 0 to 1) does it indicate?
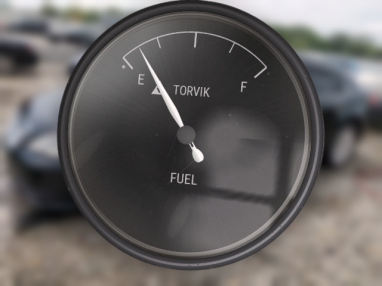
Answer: 0.125
